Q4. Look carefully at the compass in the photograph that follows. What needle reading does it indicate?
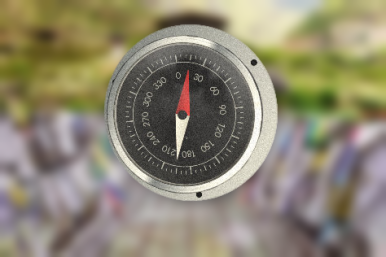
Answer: 15 °
